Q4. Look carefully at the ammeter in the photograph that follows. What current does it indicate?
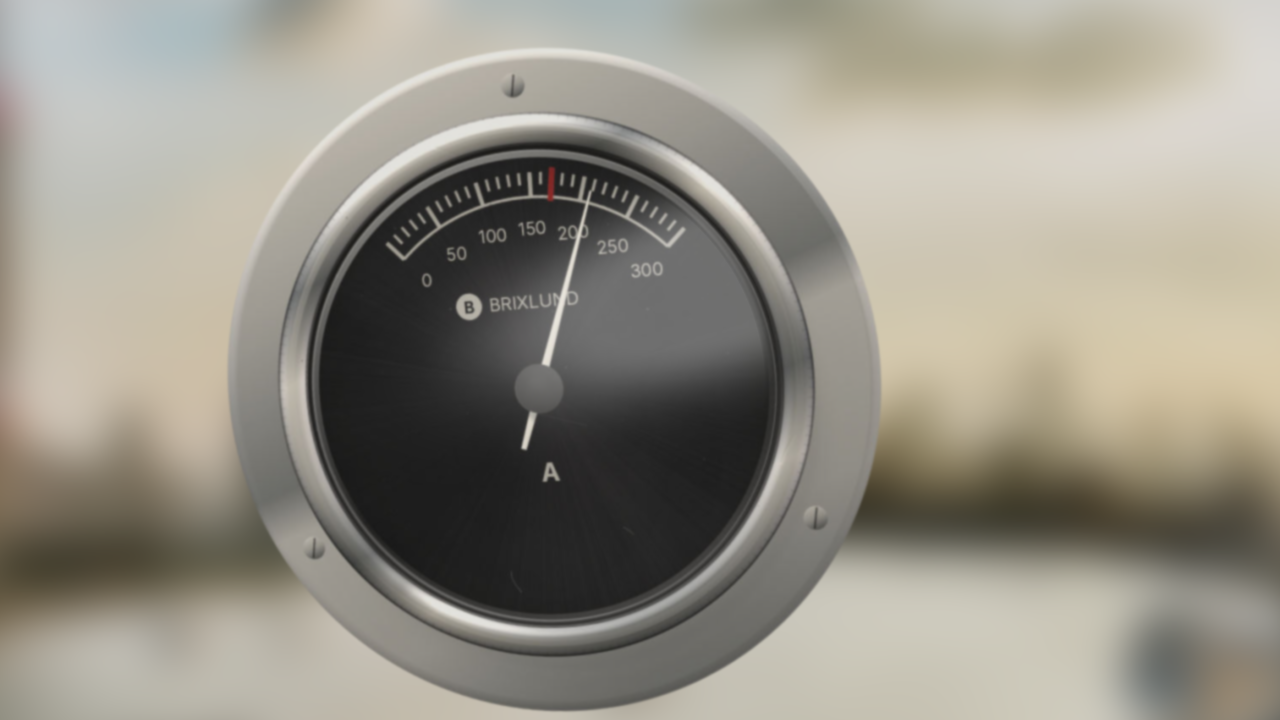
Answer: 210 A
